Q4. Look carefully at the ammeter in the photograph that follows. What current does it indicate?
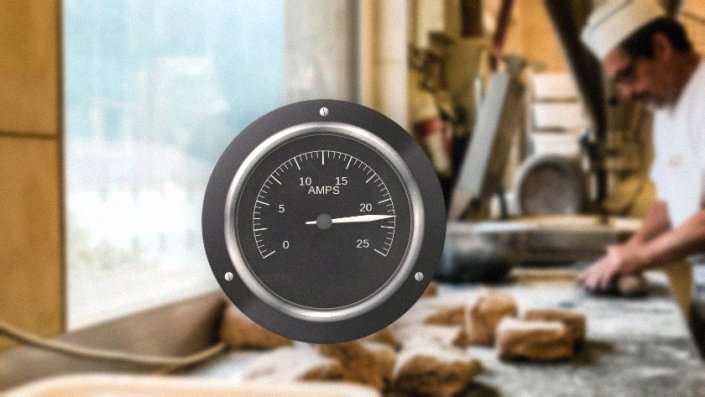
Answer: 21.5 A
